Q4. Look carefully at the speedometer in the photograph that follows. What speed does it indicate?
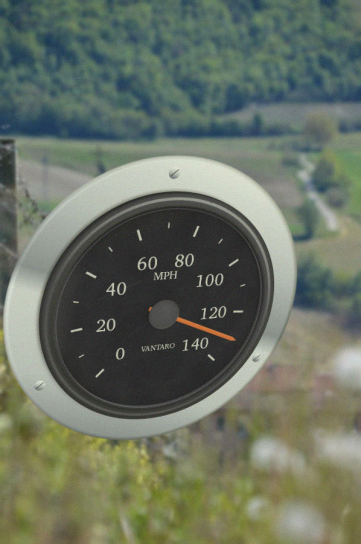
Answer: 130 mph
